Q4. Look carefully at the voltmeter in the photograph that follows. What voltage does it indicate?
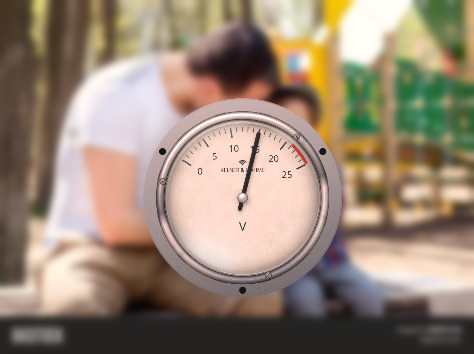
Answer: 15 V
